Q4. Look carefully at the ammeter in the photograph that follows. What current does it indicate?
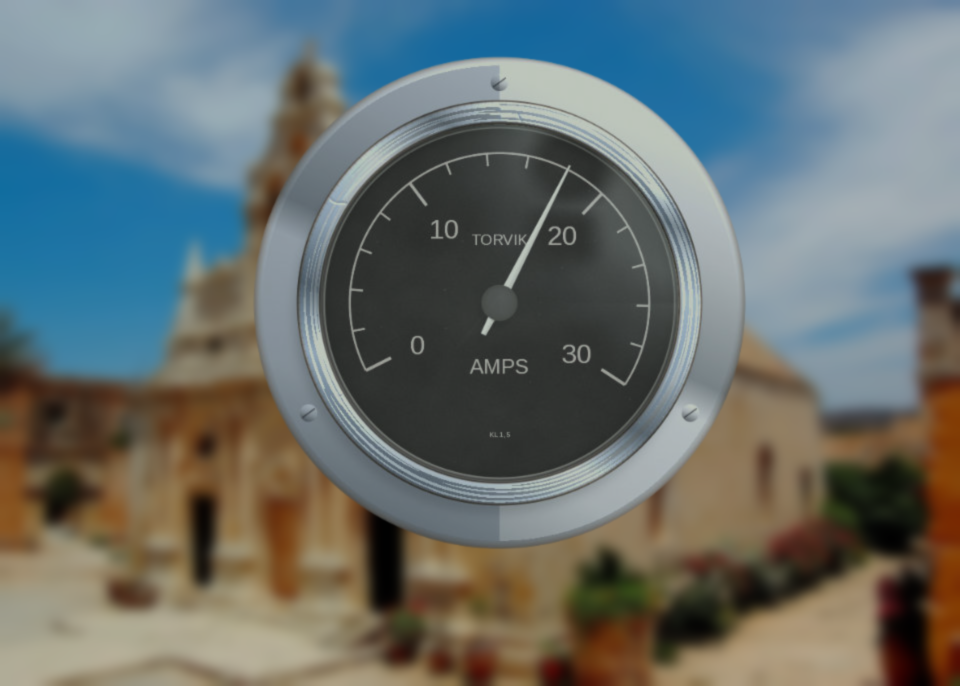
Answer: 18 A
